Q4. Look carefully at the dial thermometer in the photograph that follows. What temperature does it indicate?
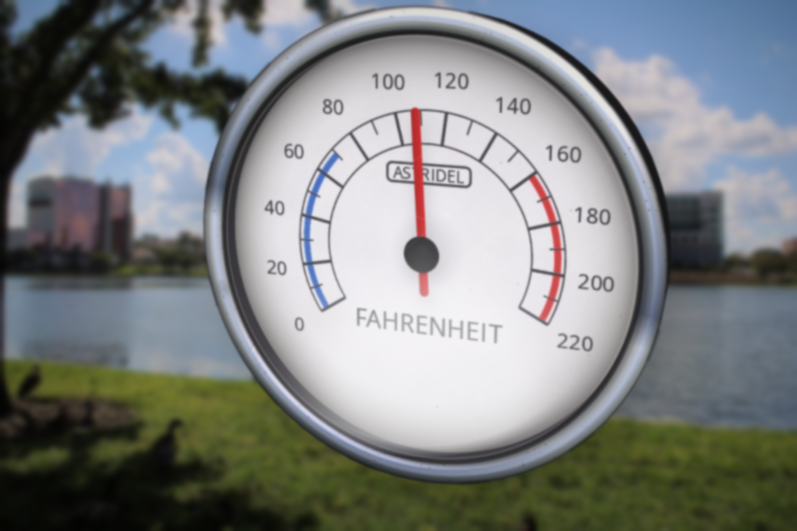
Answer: 110 °F
